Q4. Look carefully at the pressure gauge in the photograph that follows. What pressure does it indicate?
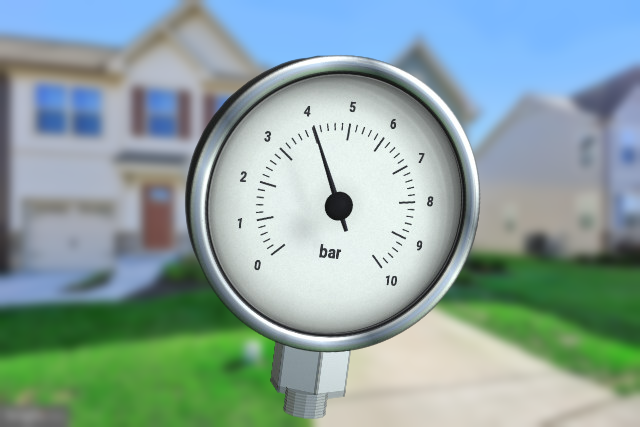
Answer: 4 bar
